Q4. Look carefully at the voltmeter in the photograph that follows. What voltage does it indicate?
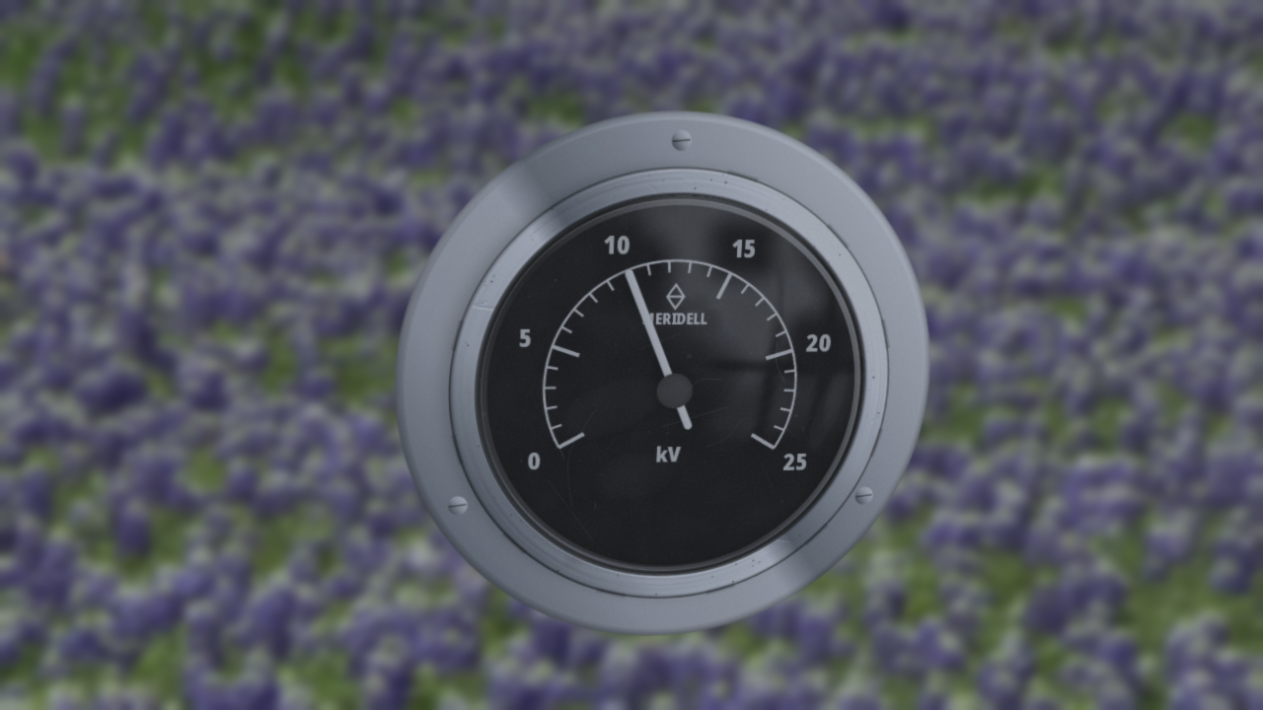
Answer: 10 kV
